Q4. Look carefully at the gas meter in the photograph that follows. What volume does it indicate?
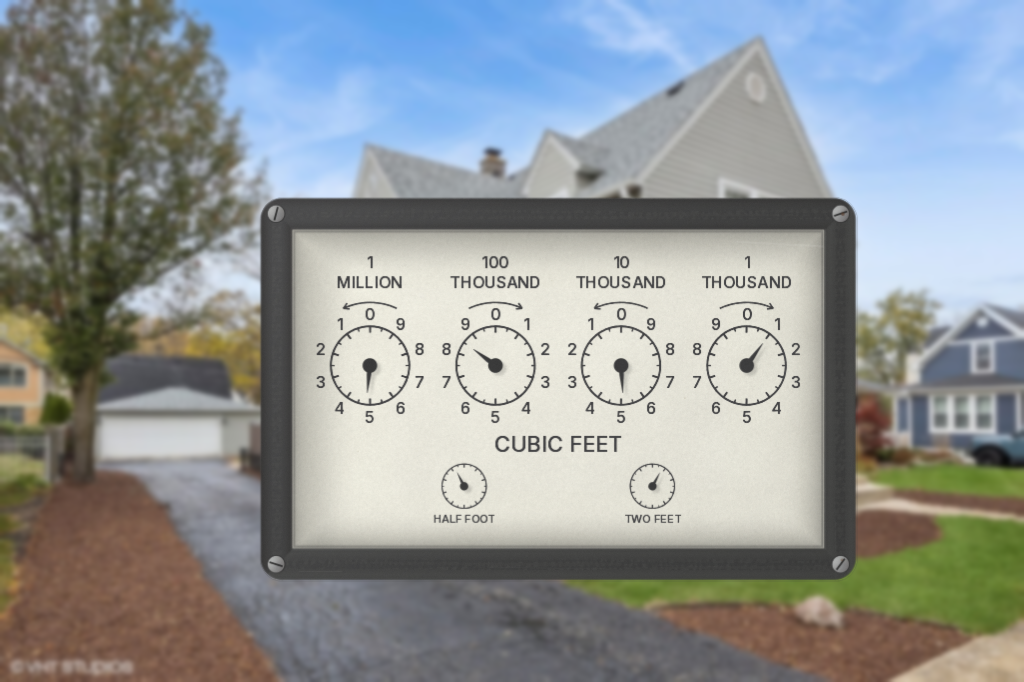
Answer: 485100 ft³
